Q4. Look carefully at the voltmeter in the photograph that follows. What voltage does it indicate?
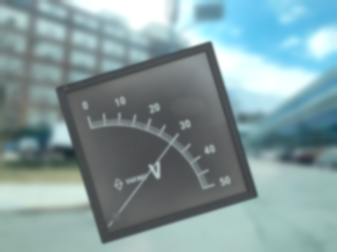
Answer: 30 V
